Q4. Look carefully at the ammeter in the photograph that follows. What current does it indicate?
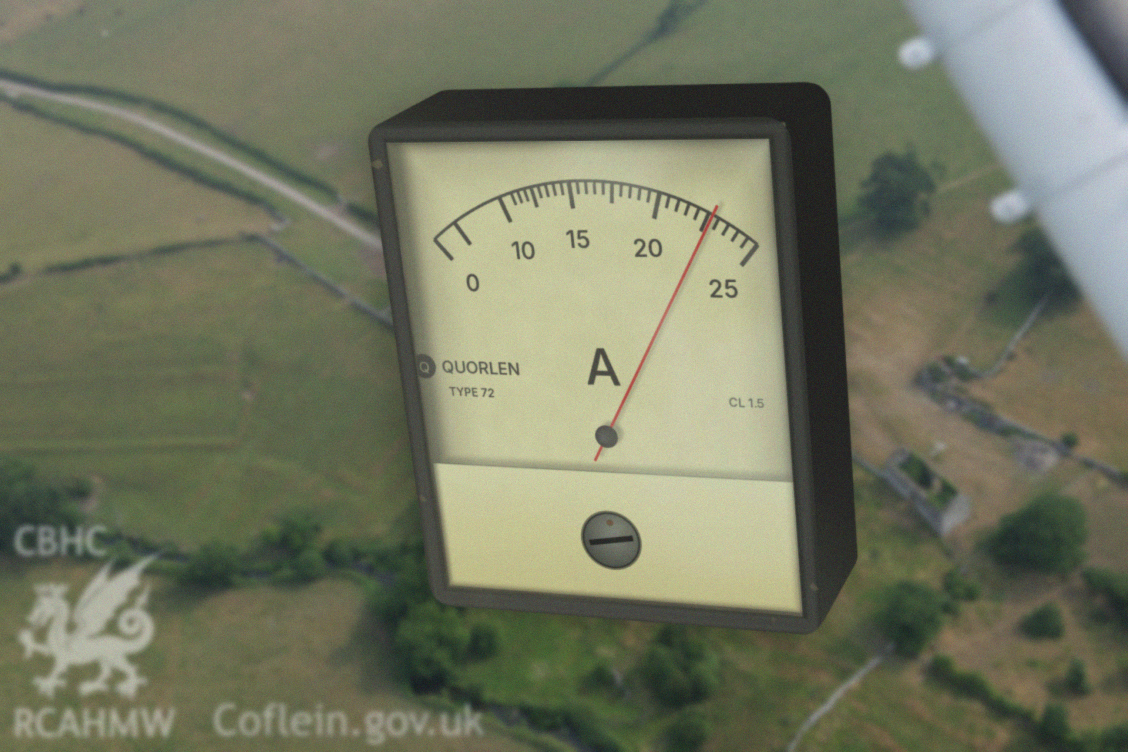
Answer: 22.75 A
